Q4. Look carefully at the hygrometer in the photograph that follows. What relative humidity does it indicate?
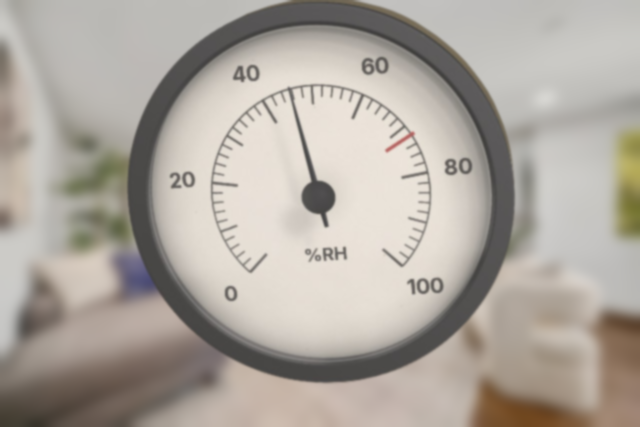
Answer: 46 %
